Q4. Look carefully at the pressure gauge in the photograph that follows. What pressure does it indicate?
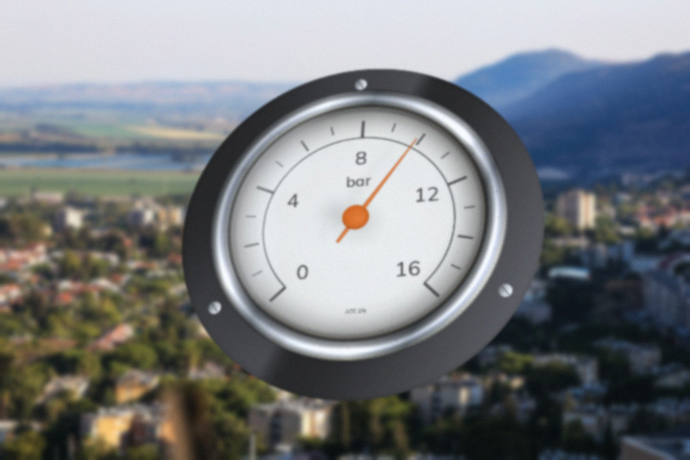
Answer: 10 bar
